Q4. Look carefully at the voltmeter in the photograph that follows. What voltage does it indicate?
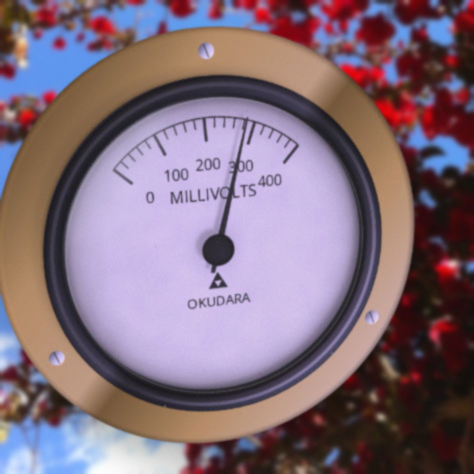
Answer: 280 mV
